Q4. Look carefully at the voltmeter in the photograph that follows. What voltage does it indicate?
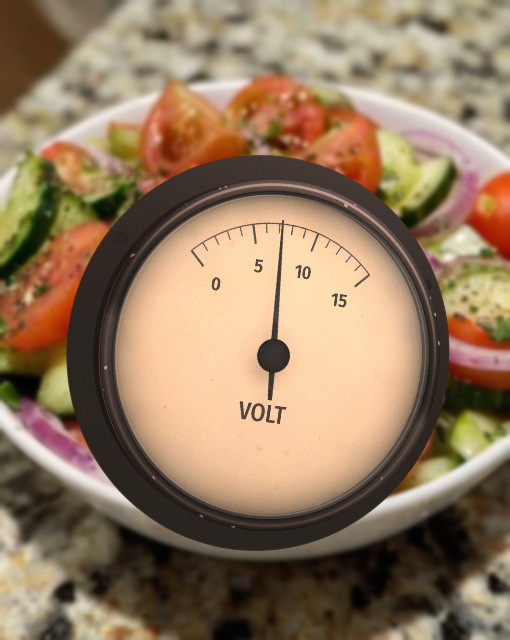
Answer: 7 V
